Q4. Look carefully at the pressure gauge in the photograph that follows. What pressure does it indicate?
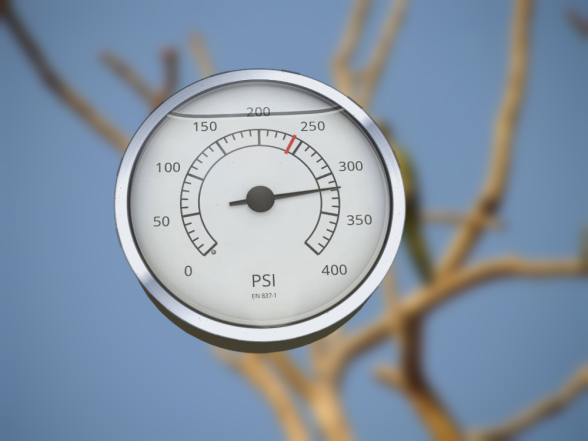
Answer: 320 psi
